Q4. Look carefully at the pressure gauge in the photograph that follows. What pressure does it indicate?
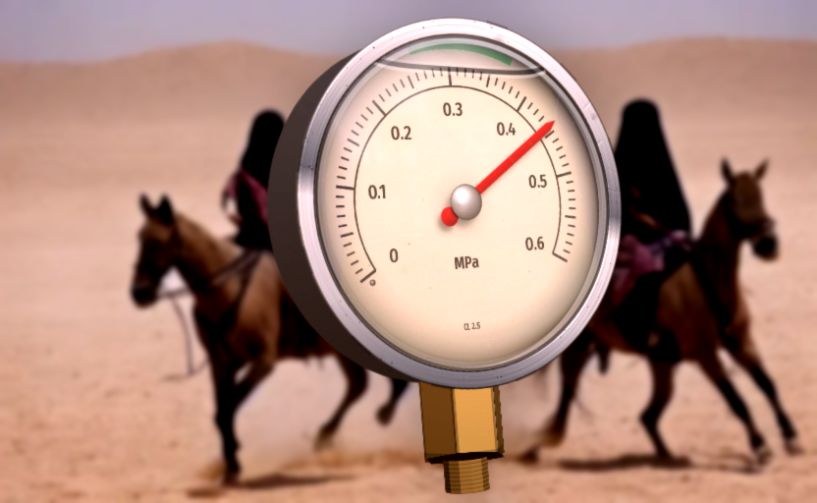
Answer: 0.44 MPa
